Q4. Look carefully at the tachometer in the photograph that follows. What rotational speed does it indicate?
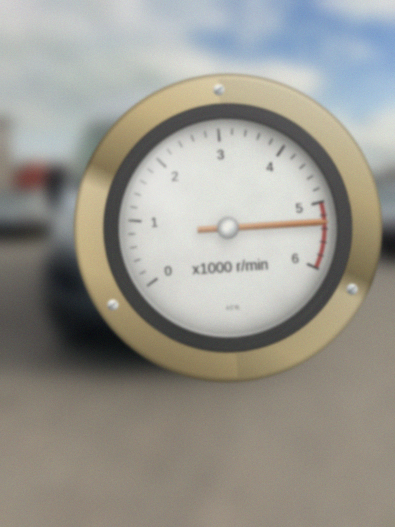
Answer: 5300 rpm
